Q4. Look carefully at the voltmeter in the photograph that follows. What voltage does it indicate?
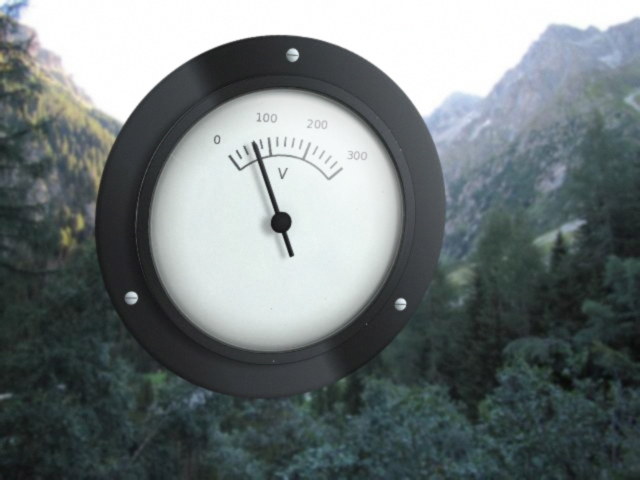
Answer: 60 V
